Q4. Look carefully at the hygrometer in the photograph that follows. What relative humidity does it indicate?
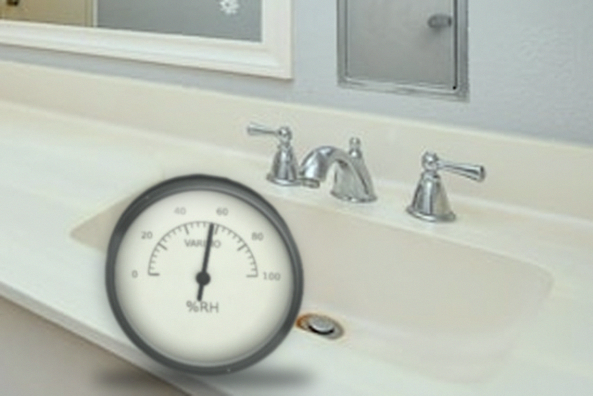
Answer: 56 %
